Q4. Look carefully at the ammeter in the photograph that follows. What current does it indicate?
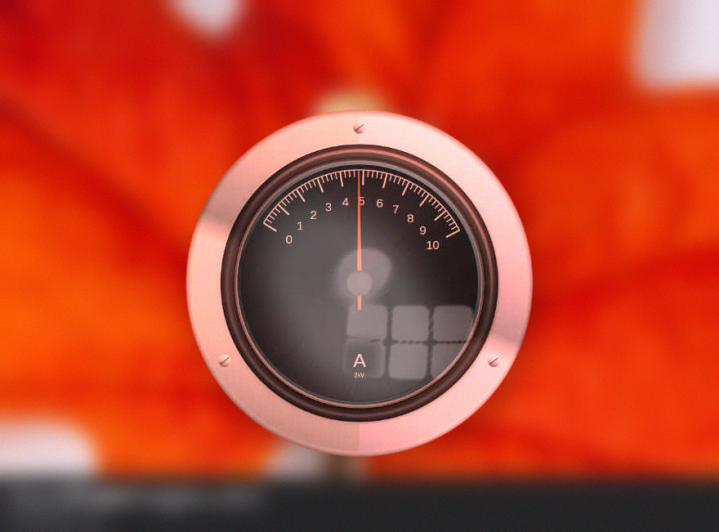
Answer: 4.8 A
